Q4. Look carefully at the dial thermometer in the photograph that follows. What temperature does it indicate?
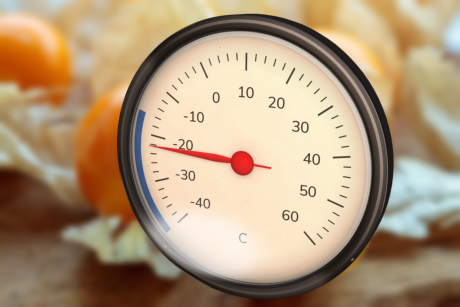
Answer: -22 °C
